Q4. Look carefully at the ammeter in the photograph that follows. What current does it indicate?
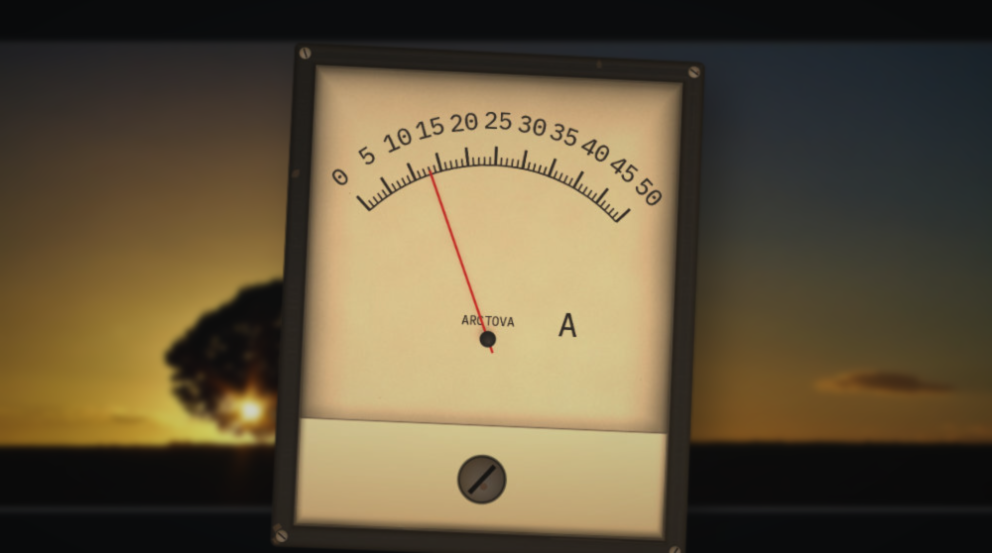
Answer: 13 A
